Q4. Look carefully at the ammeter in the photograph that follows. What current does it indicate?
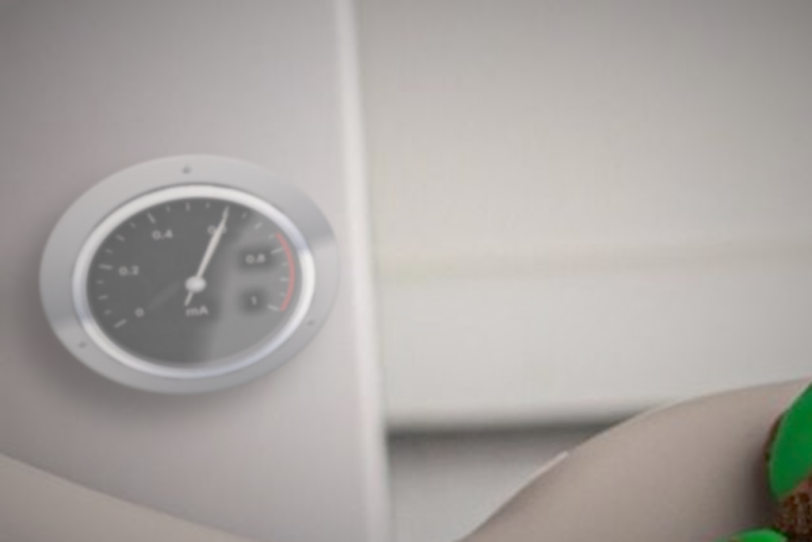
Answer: 0.6 mA
